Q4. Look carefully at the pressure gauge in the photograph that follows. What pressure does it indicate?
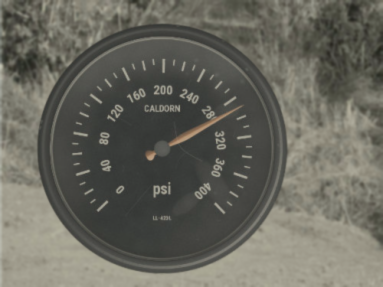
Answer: 290 psi
